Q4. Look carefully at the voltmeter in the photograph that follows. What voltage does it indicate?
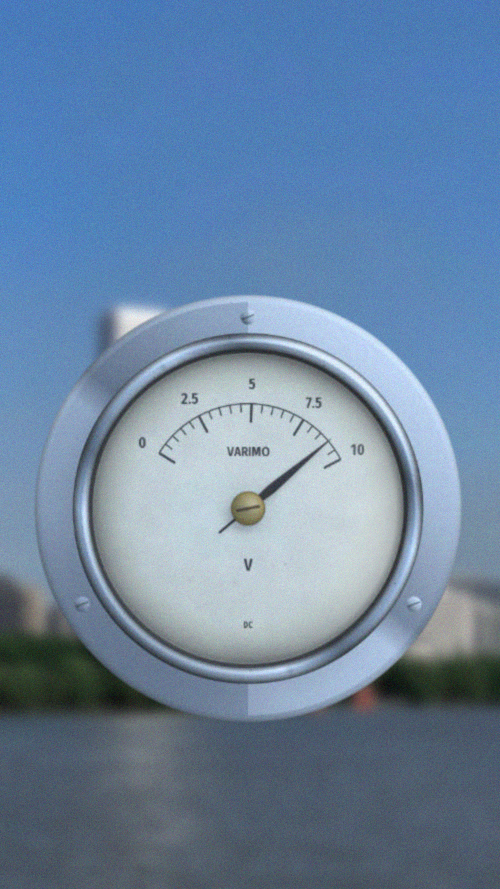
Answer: 9 V
